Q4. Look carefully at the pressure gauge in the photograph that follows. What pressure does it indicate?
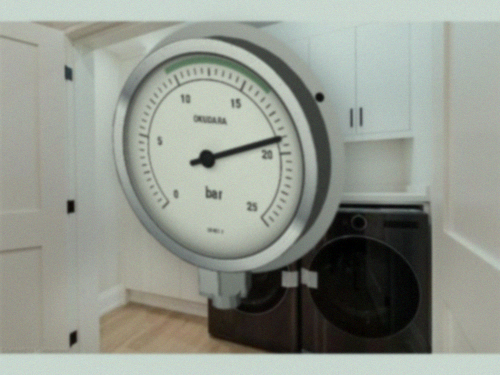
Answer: 19 bar
